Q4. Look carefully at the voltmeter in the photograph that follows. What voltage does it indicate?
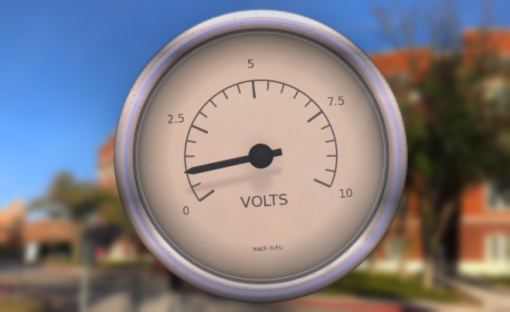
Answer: 1 V
